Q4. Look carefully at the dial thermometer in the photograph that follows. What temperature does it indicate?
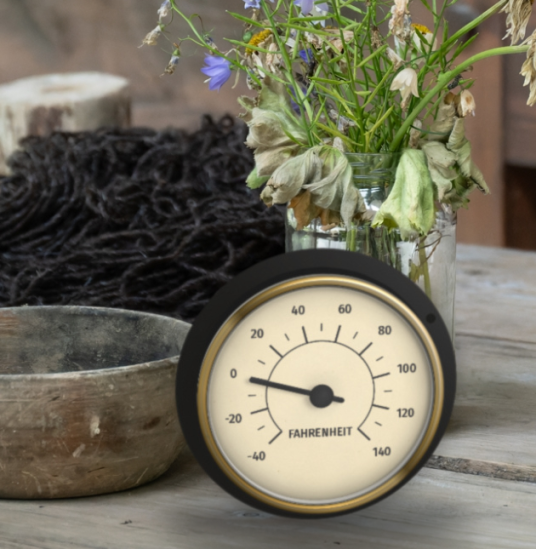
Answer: 0 °F
